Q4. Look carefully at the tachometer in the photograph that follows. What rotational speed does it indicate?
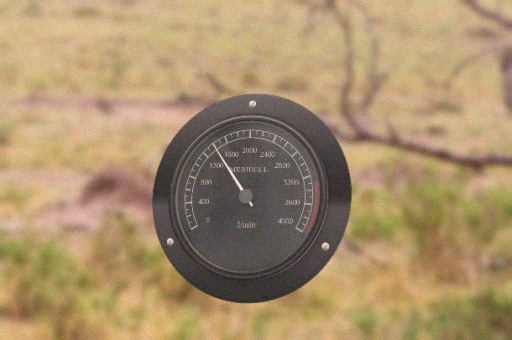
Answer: 1400 rpm
